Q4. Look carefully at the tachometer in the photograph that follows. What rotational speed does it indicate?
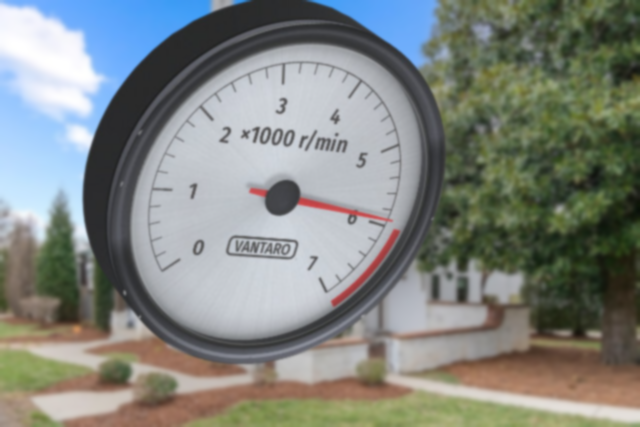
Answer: 5900 rpm
